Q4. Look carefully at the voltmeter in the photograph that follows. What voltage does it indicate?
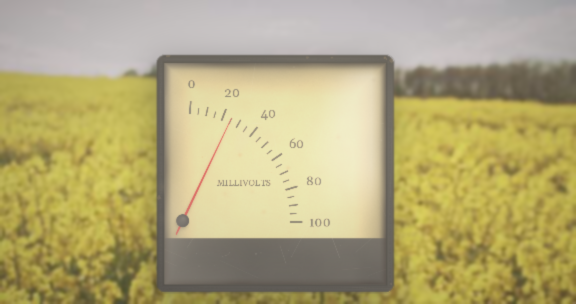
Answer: 25 mV
